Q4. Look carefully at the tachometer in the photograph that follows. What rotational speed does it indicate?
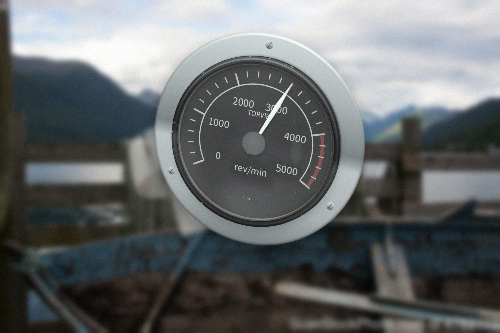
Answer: 3000 rpm
